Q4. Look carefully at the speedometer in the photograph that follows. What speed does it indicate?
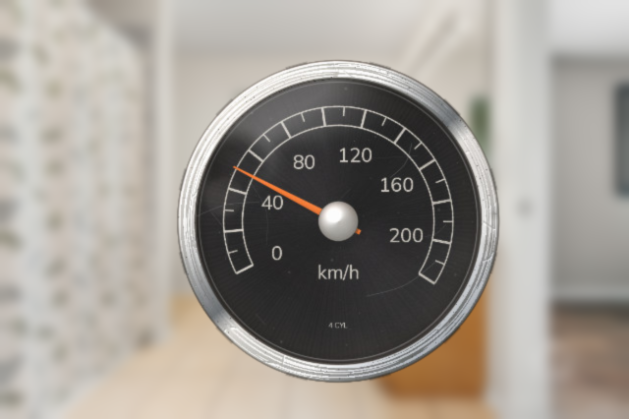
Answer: 50 km/h
